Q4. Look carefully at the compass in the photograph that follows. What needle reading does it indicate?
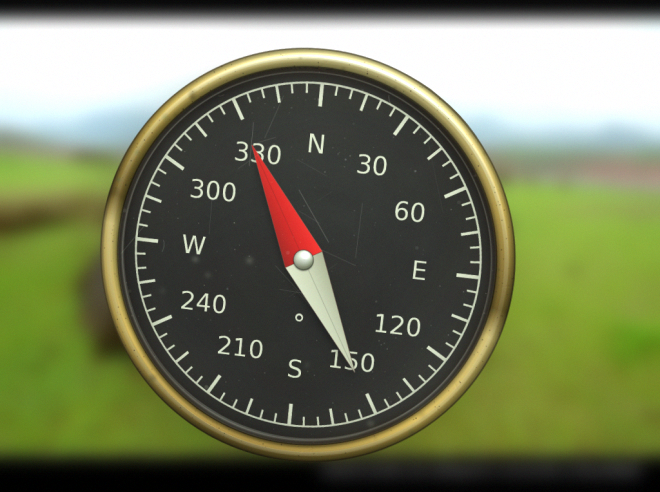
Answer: 330 °
